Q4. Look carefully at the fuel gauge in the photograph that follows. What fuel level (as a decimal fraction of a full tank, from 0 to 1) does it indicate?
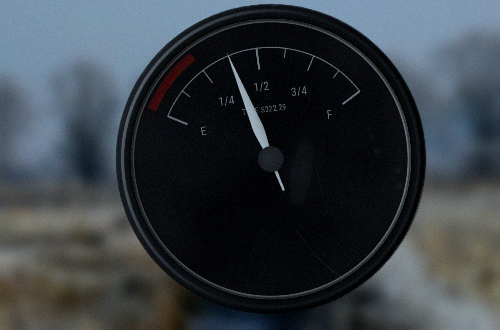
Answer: 0.375
